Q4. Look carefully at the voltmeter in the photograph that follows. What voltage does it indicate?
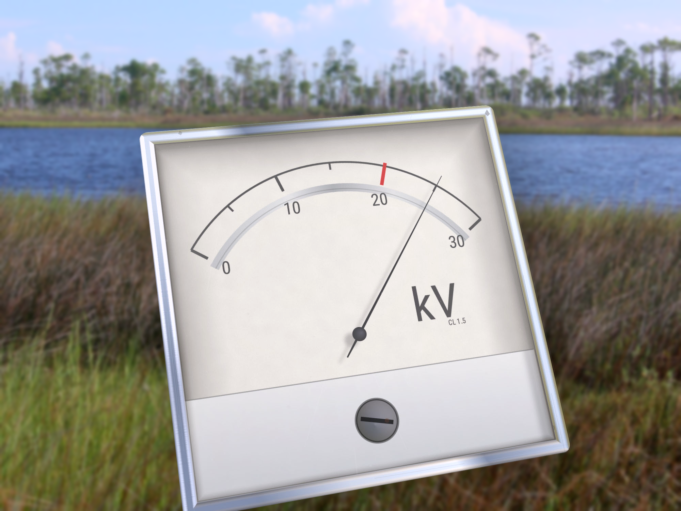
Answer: 25 kV
